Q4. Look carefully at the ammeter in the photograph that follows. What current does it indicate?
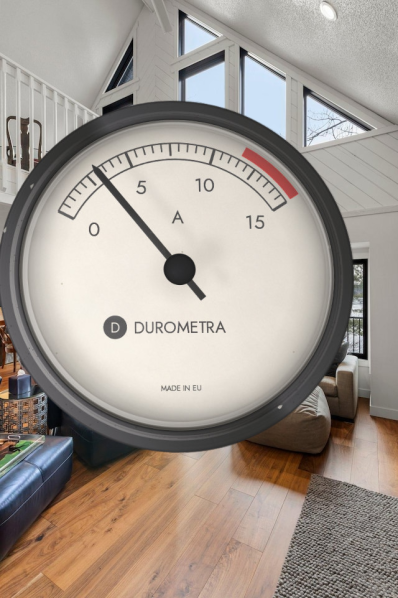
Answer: 3 A
